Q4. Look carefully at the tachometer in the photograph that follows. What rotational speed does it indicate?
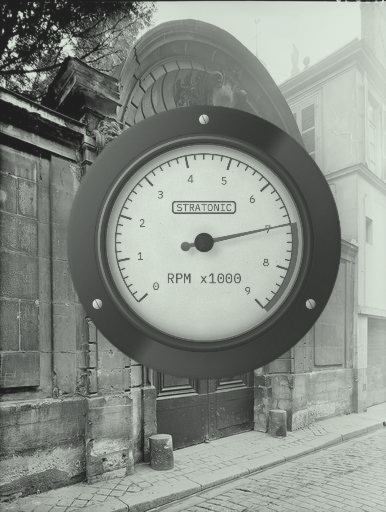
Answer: 7000 rpm
